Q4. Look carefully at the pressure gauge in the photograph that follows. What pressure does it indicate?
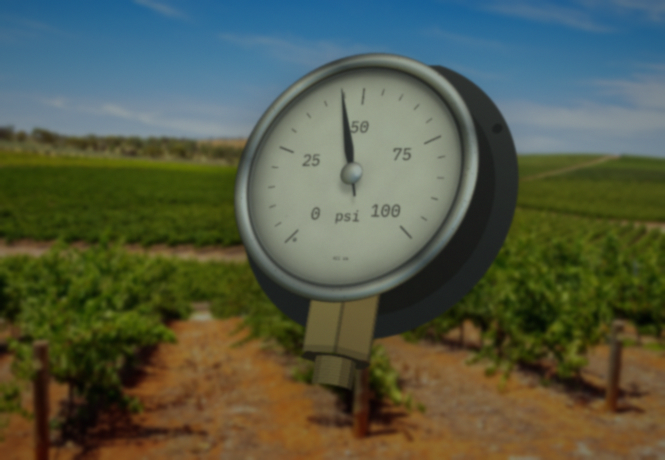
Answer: 45 psi
